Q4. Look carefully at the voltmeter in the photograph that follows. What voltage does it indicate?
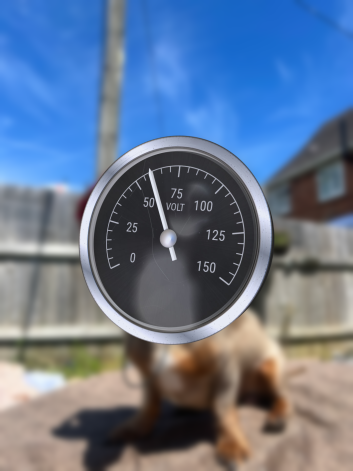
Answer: 60 V
